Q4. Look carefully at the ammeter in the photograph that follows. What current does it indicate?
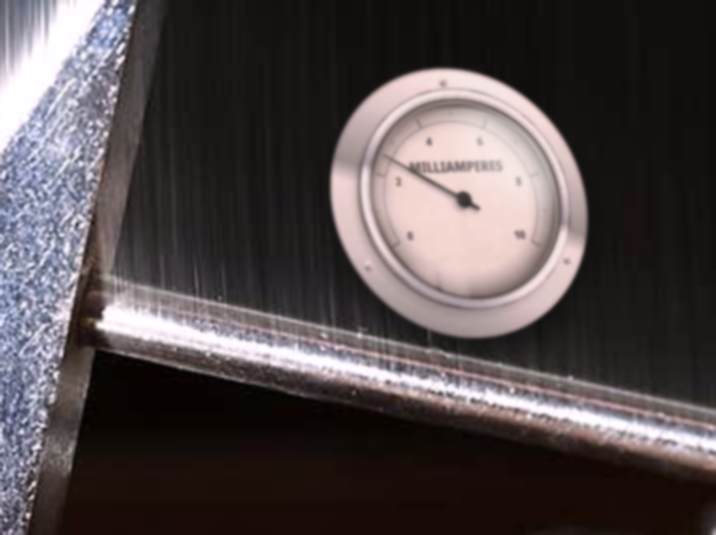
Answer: 2.5 mA
